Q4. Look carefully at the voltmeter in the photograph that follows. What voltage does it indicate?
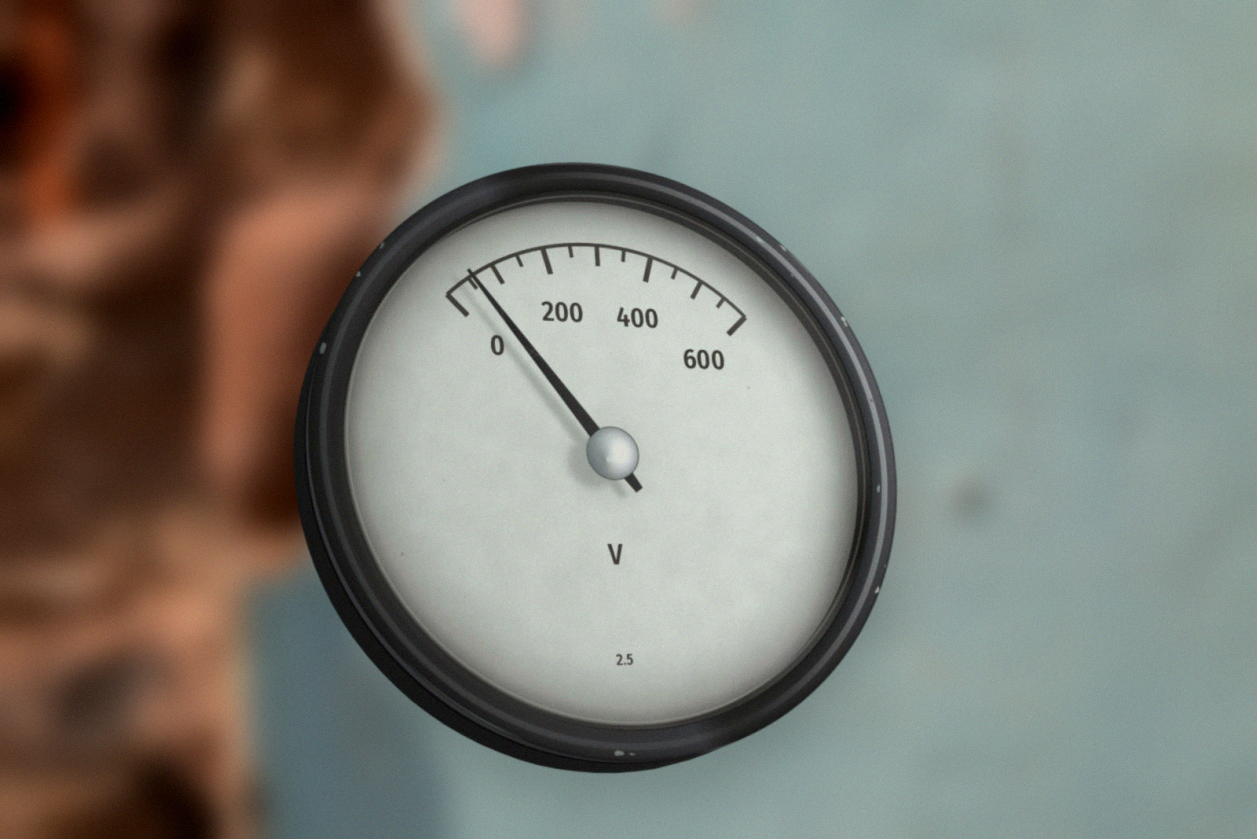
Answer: 50 V
